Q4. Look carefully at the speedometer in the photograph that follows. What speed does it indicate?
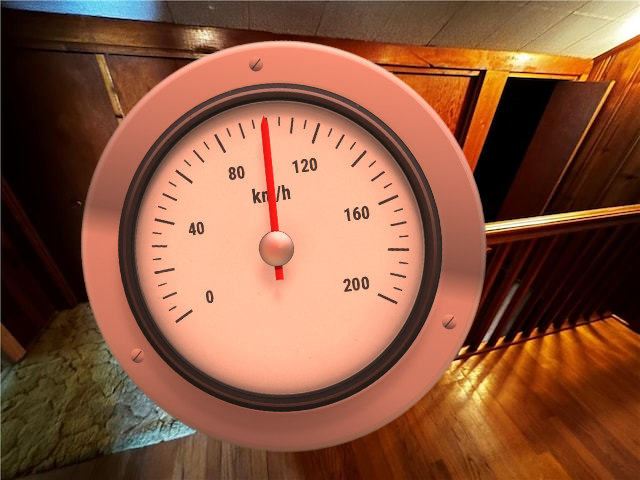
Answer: 100 km/h
